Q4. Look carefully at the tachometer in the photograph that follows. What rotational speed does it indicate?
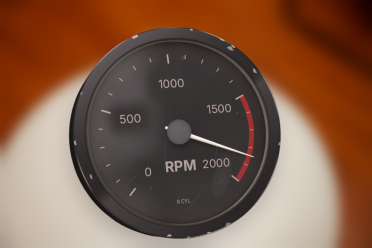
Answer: 1850 rpm
